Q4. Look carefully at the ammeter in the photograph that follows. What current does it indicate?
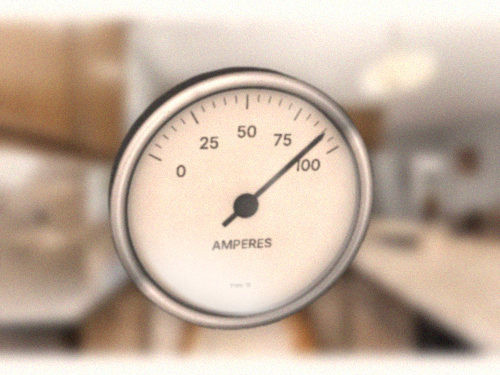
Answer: 90 A
